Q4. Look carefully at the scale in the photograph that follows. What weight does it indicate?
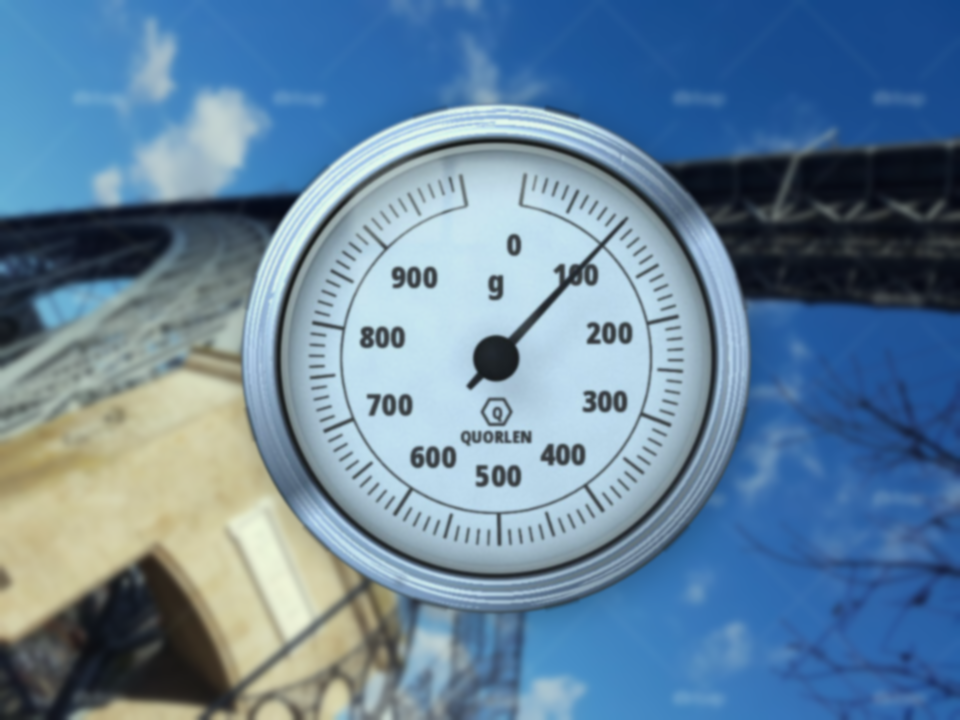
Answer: 100 g
